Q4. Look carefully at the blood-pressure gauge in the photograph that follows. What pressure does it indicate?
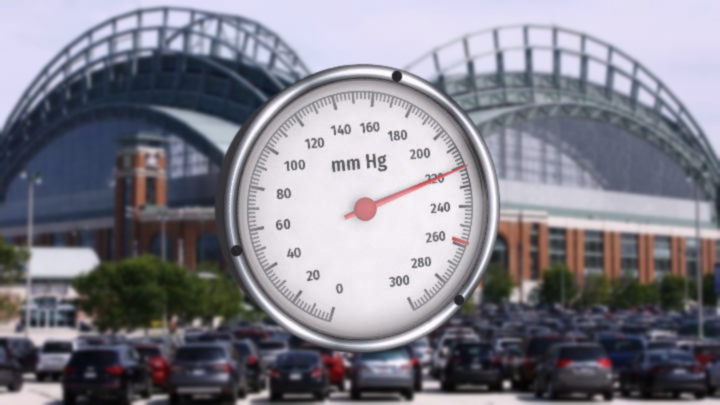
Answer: 220 mmHg
